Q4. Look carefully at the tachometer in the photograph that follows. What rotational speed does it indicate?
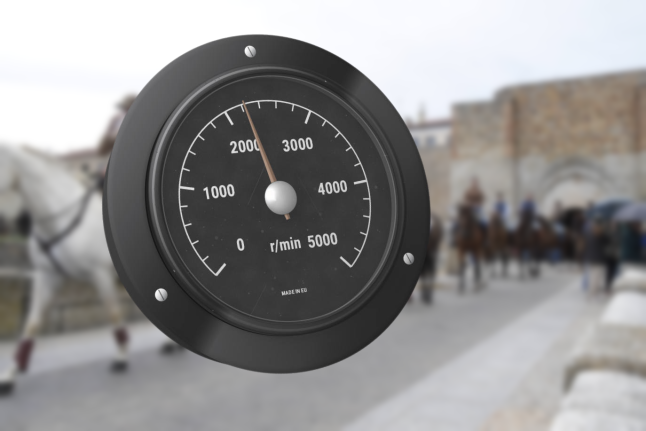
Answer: 2200 rpm
